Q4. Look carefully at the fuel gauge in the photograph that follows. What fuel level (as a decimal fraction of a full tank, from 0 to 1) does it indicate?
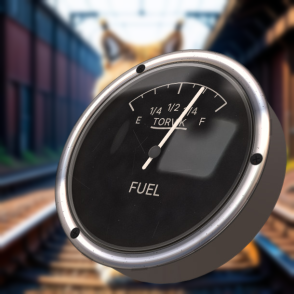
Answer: 0.75
